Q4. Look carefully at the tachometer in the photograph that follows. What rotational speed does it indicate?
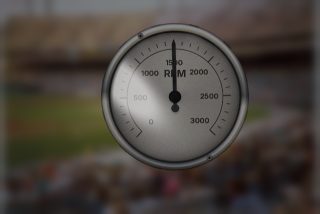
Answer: 1500 rpm
